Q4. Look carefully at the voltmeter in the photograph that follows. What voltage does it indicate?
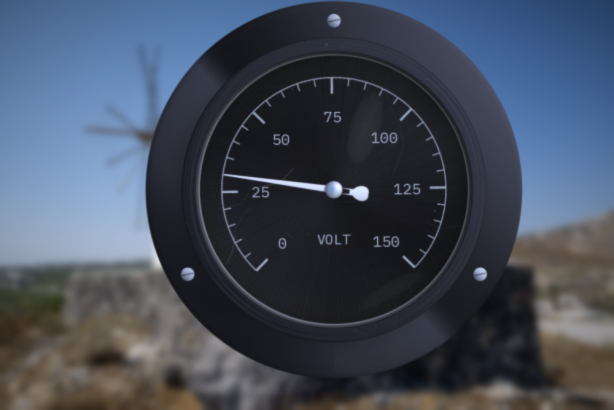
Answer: 30 V
